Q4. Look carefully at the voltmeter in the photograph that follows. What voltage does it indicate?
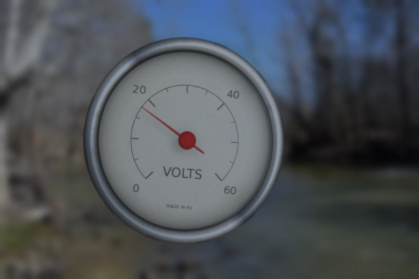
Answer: 17.5 V
